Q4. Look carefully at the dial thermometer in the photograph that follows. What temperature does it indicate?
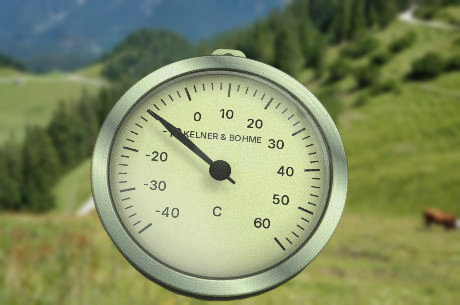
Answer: -10 °C
